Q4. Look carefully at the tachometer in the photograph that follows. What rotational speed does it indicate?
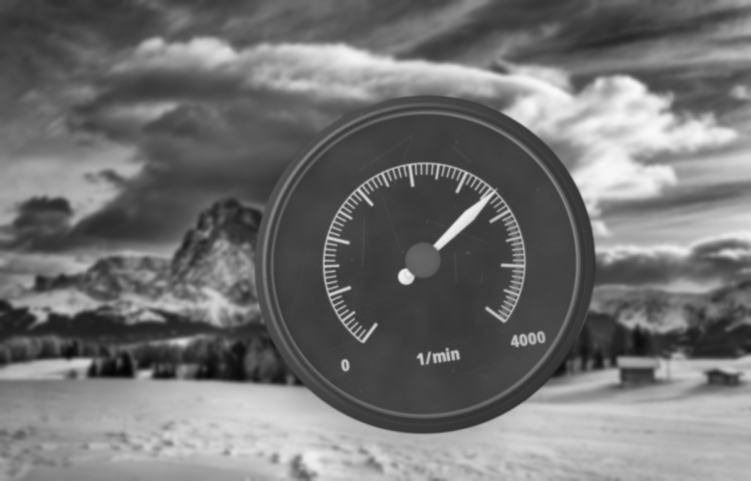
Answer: 2800 rpm
